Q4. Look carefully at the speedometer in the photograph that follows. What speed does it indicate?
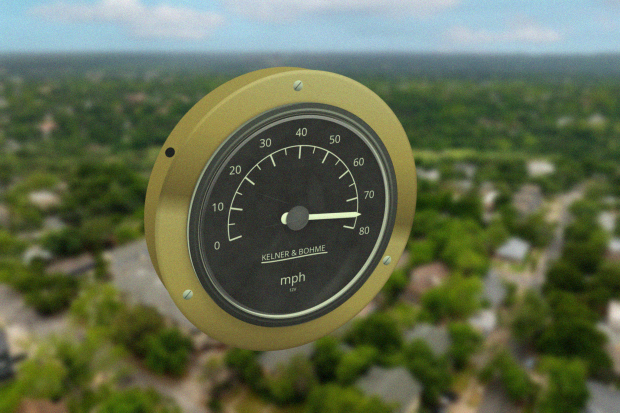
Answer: 75 mph
